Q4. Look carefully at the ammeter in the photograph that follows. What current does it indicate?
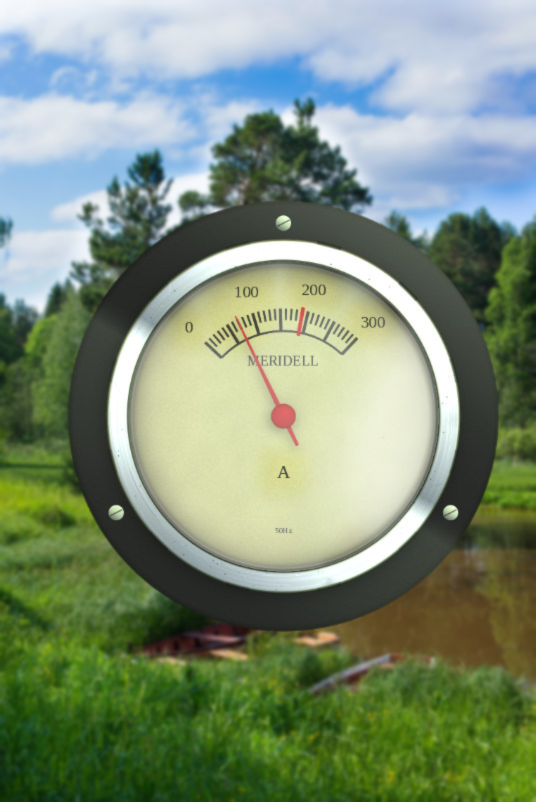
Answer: 70 A
